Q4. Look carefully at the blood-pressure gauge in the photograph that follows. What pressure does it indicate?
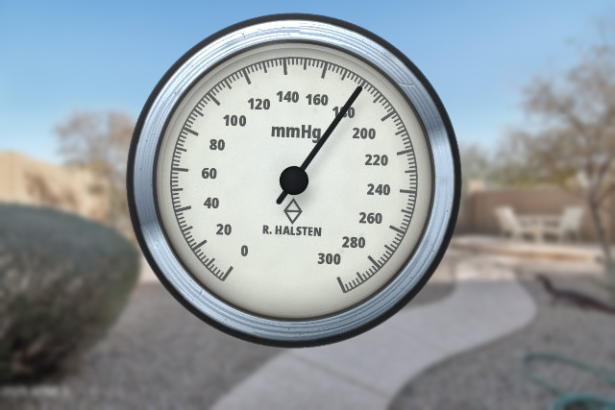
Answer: 180 mmHg
